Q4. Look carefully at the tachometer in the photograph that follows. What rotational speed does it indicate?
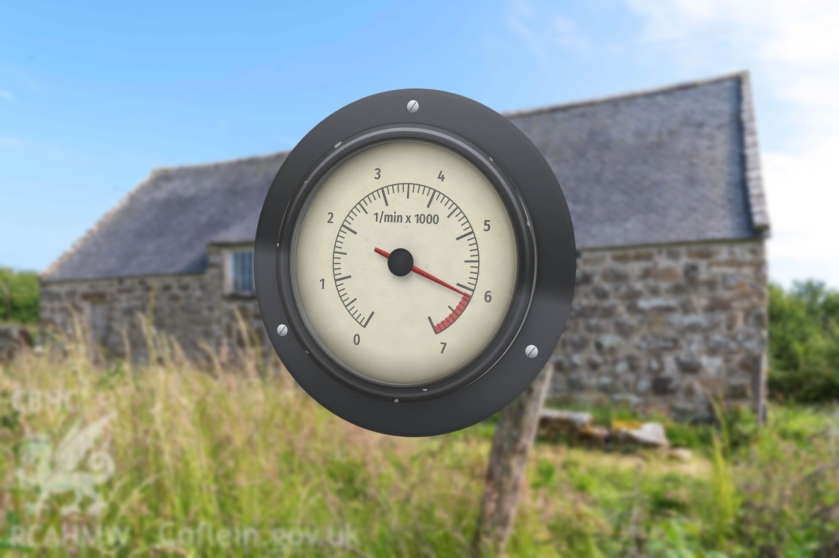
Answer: 6100 rpm
